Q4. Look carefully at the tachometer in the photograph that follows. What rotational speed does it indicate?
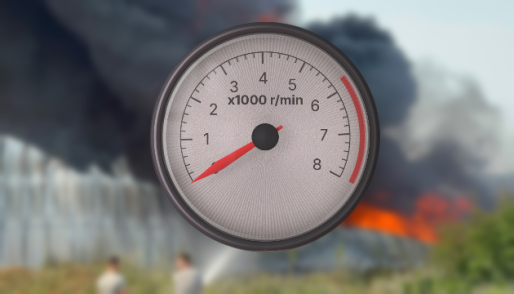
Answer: 0 rpm
